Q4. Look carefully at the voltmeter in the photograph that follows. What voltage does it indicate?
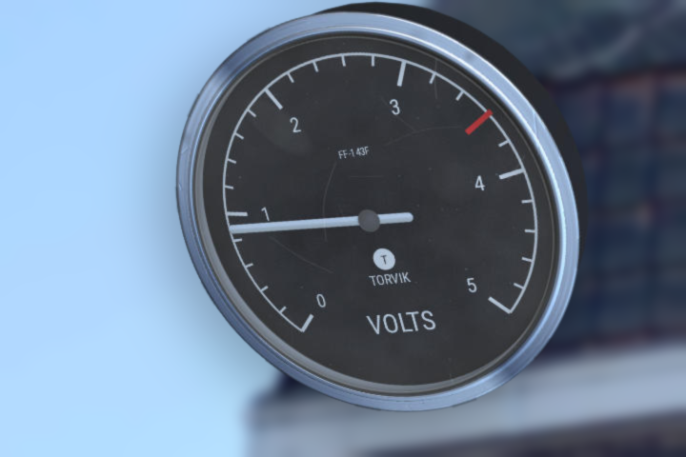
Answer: 0.9 V
